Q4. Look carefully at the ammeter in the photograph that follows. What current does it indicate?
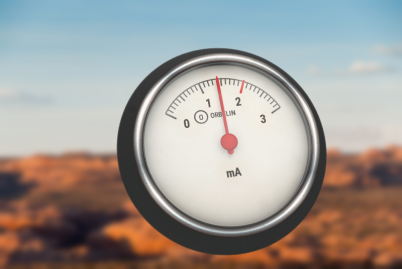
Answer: 1.4 mA
